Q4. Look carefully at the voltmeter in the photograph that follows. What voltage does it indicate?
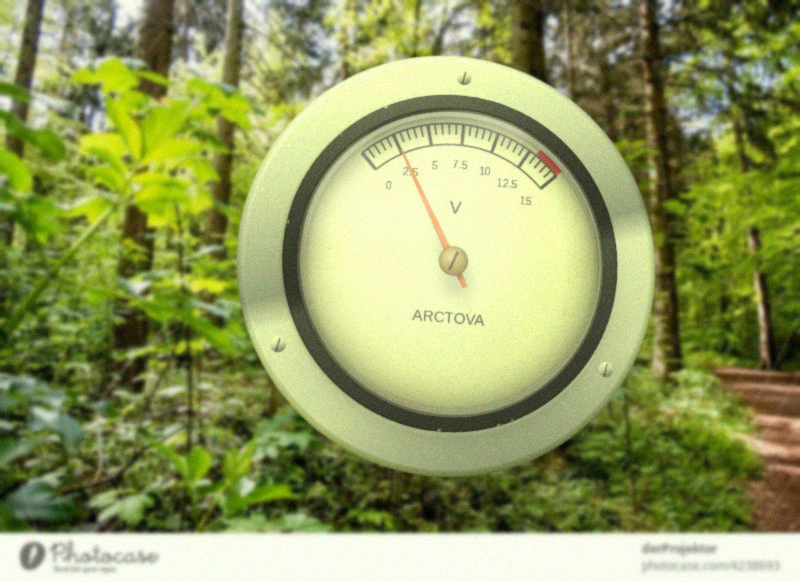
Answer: 2.5 V
